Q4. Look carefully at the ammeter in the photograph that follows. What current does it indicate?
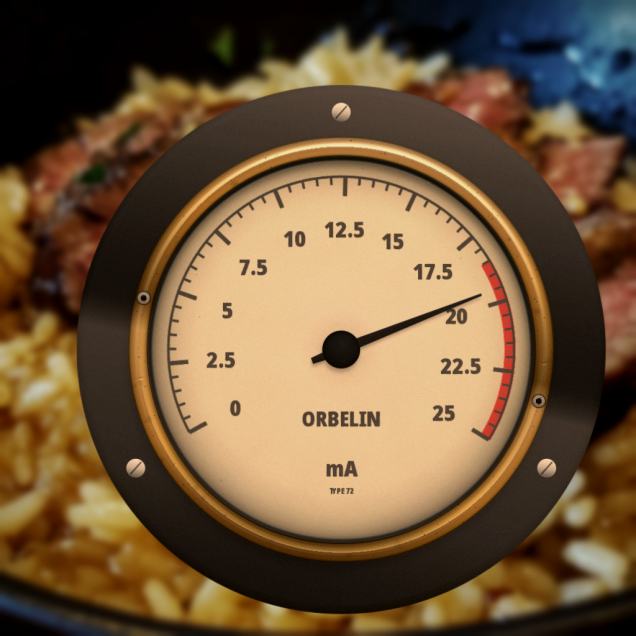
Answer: 19.5 mA
